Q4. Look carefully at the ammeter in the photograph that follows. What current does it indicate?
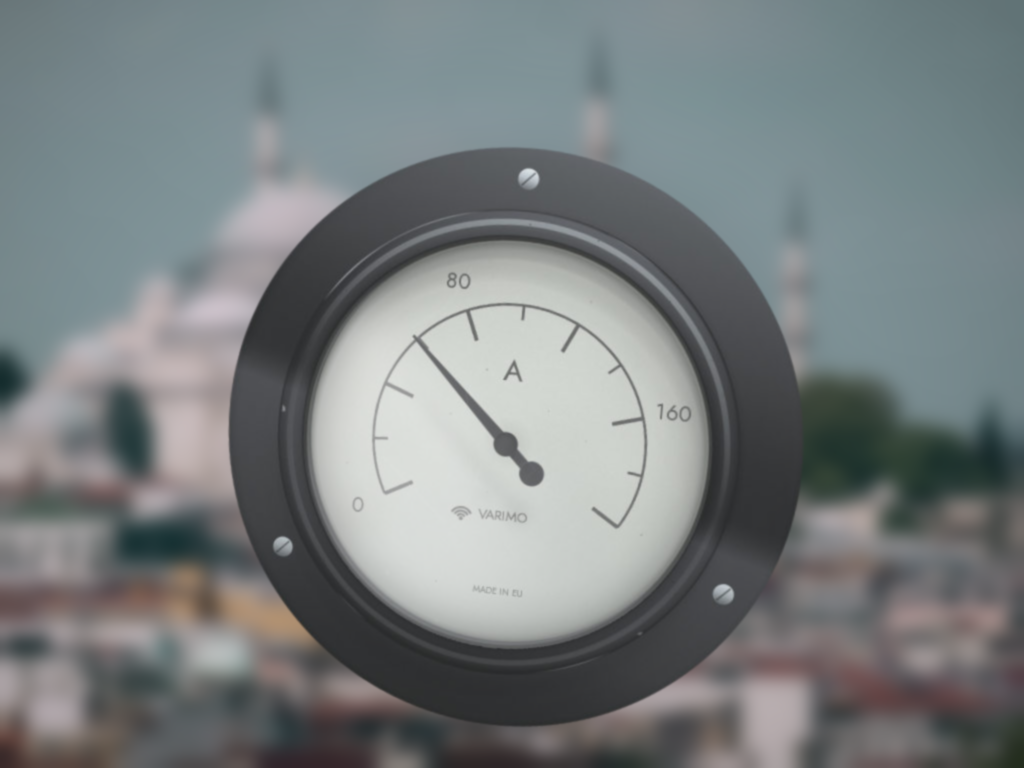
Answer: 60 A
